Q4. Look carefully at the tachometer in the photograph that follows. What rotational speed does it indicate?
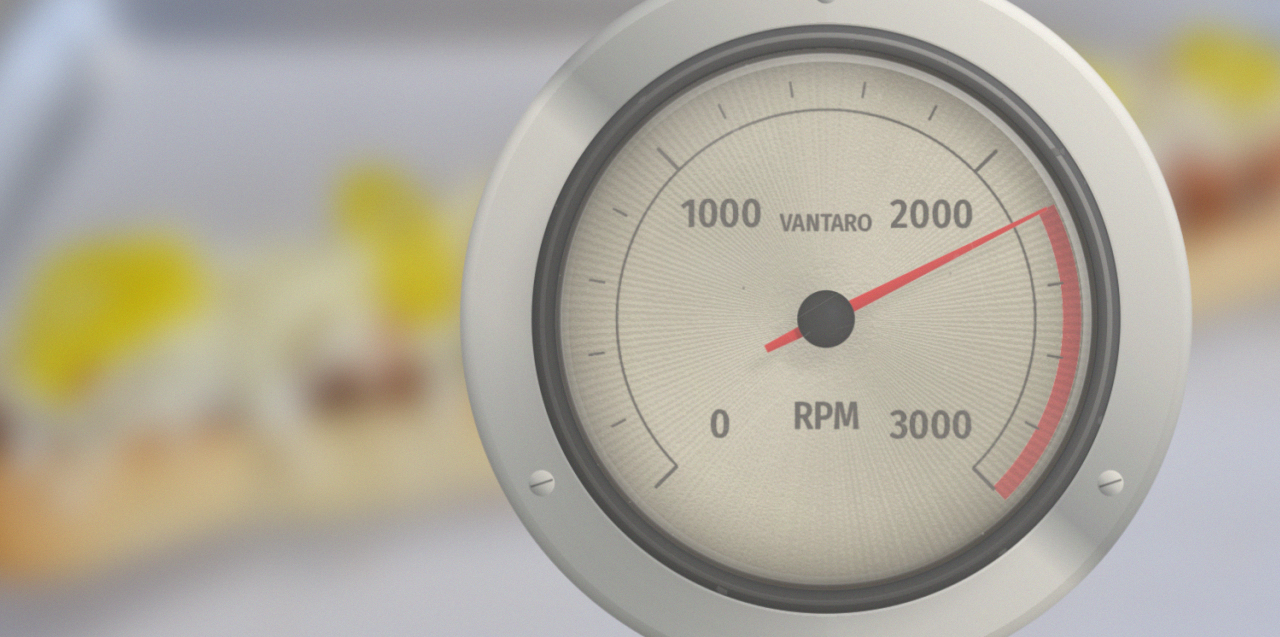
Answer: 2200 rpm
